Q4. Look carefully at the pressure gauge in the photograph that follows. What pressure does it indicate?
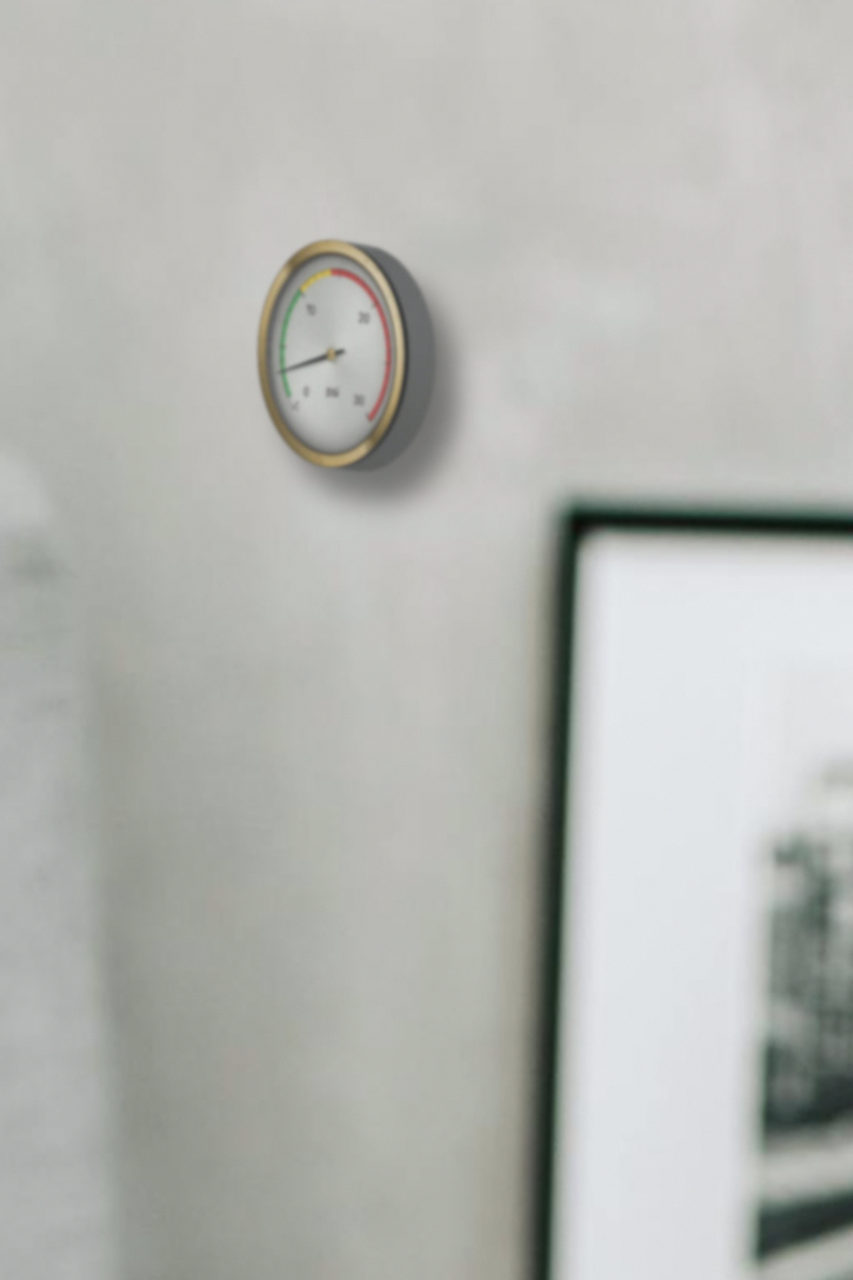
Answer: 3 psi
